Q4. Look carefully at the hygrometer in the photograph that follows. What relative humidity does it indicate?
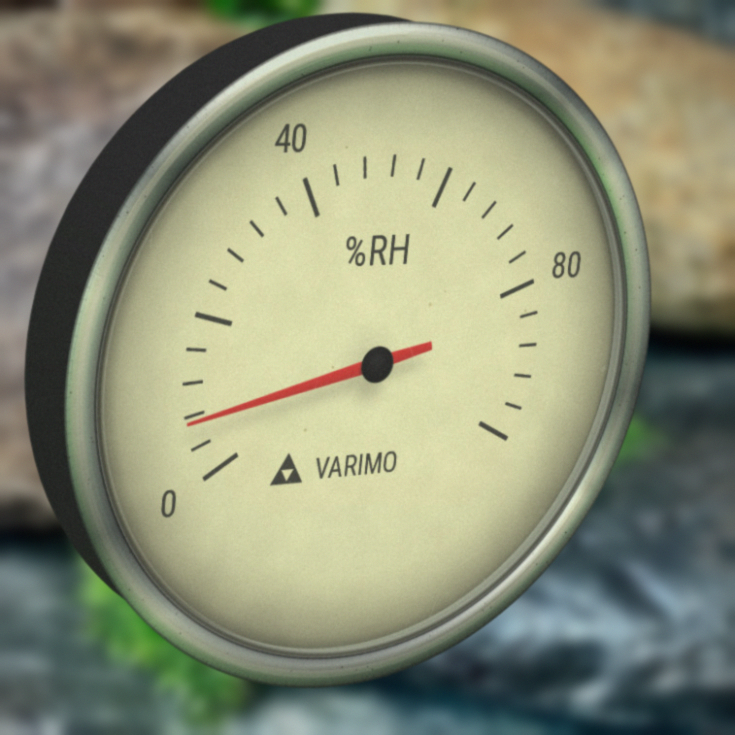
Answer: 8 %
